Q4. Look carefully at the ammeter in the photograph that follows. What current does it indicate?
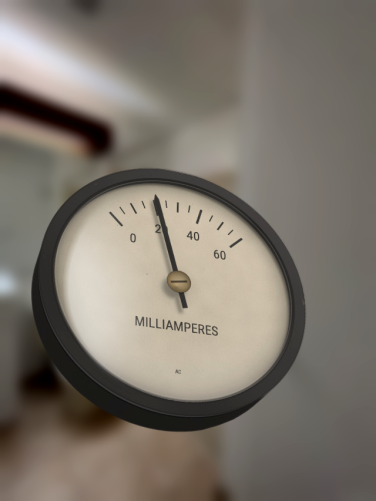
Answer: 20 mA
